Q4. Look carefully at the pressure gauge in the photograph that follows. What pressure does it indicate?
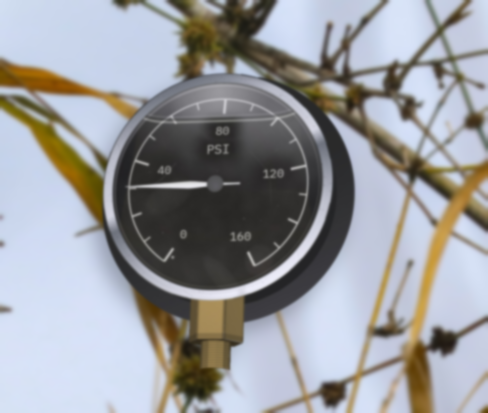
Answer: 30 psi
